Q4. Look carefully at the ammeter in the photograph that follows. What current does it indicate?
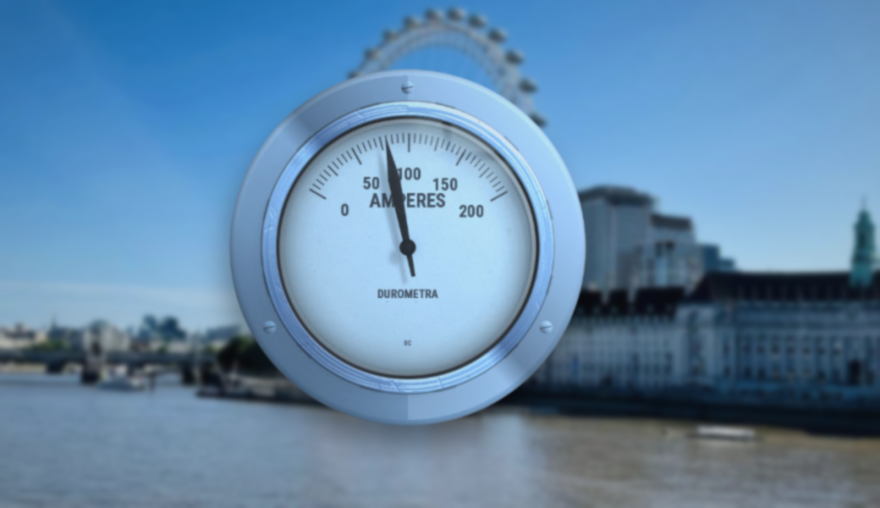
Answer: 80 A
